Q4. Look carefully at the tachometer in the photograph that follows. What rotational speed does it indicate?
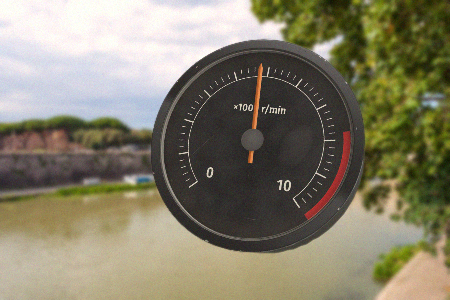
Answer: 4800 rpm
